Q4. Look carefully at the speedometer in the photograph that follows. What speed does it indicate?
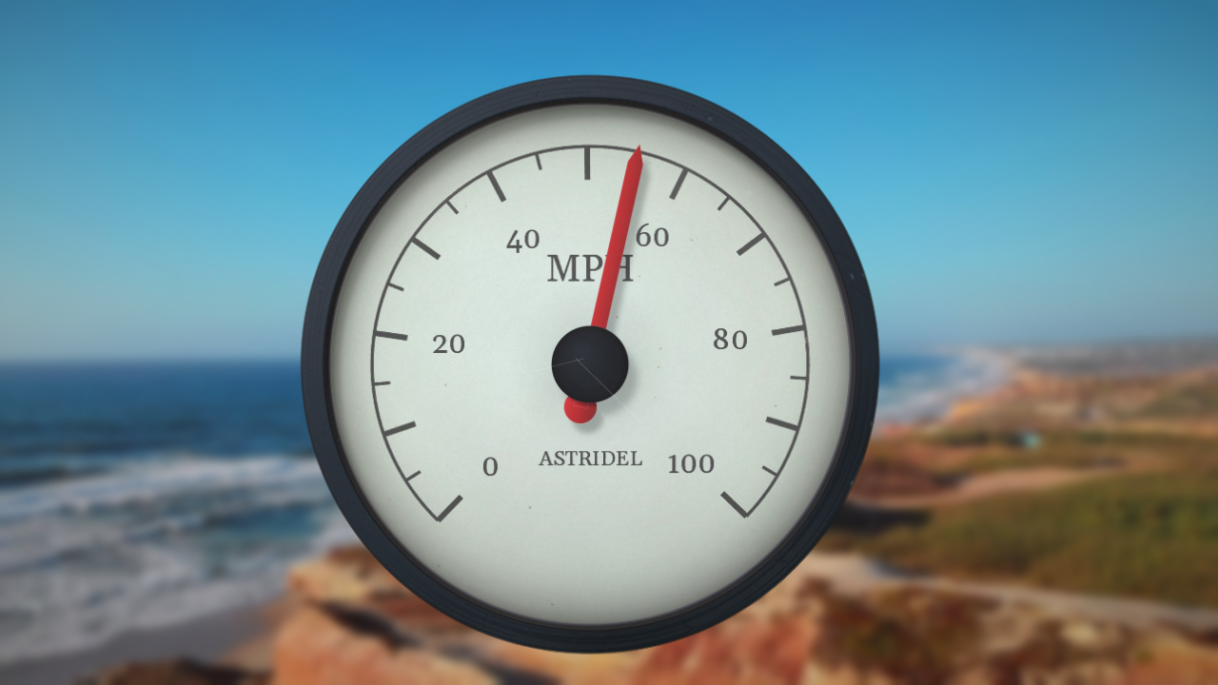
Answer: 55 mph
